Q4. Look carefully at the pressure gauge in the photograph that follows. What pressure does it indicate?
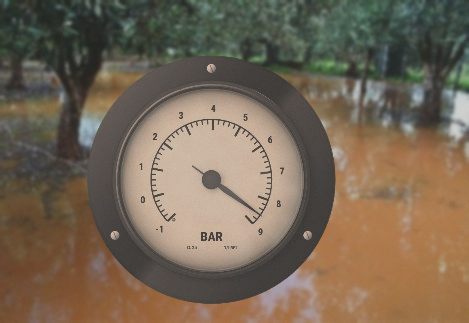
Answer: 8.6 bar
